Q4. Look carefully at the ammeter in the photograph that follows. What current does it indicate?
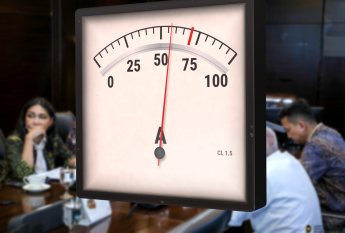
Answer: 57.5 A
